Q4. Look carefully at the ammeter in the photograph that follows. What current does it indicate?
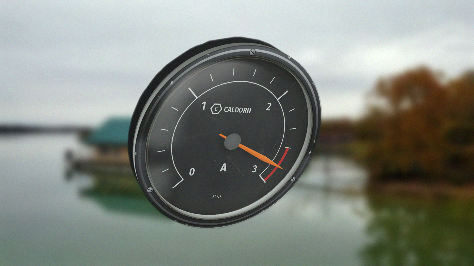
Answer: 2.8 A
